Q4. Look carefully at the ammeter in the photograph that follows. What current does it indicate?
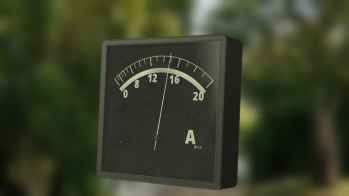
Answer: 15 A
